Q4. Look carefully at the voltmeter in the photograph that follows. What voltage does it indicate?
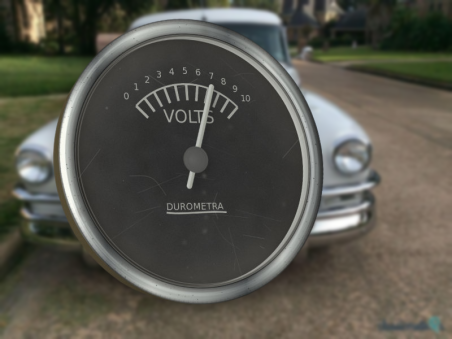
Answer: 7 V
